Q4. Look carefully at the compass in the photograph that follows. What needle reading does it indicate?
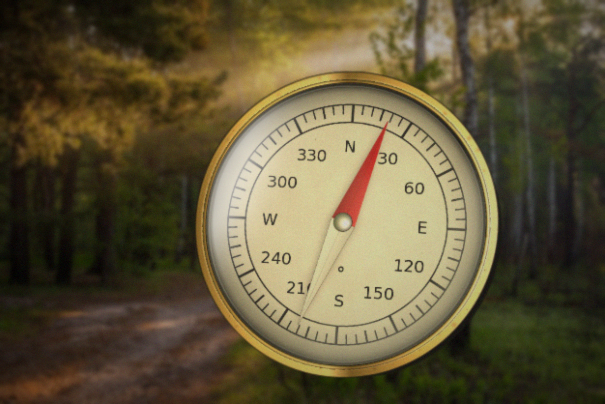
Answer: 20 °
